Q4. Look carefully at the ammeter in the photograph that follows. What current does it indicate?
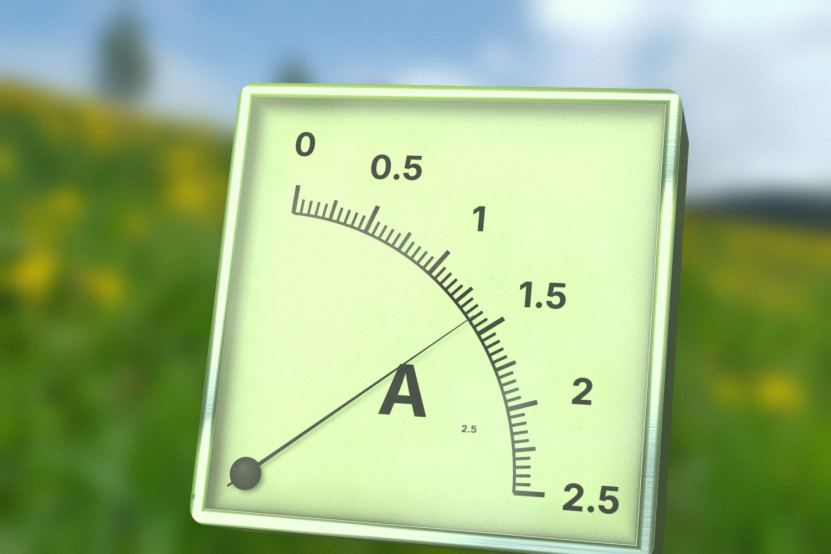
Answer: 1.4 A
